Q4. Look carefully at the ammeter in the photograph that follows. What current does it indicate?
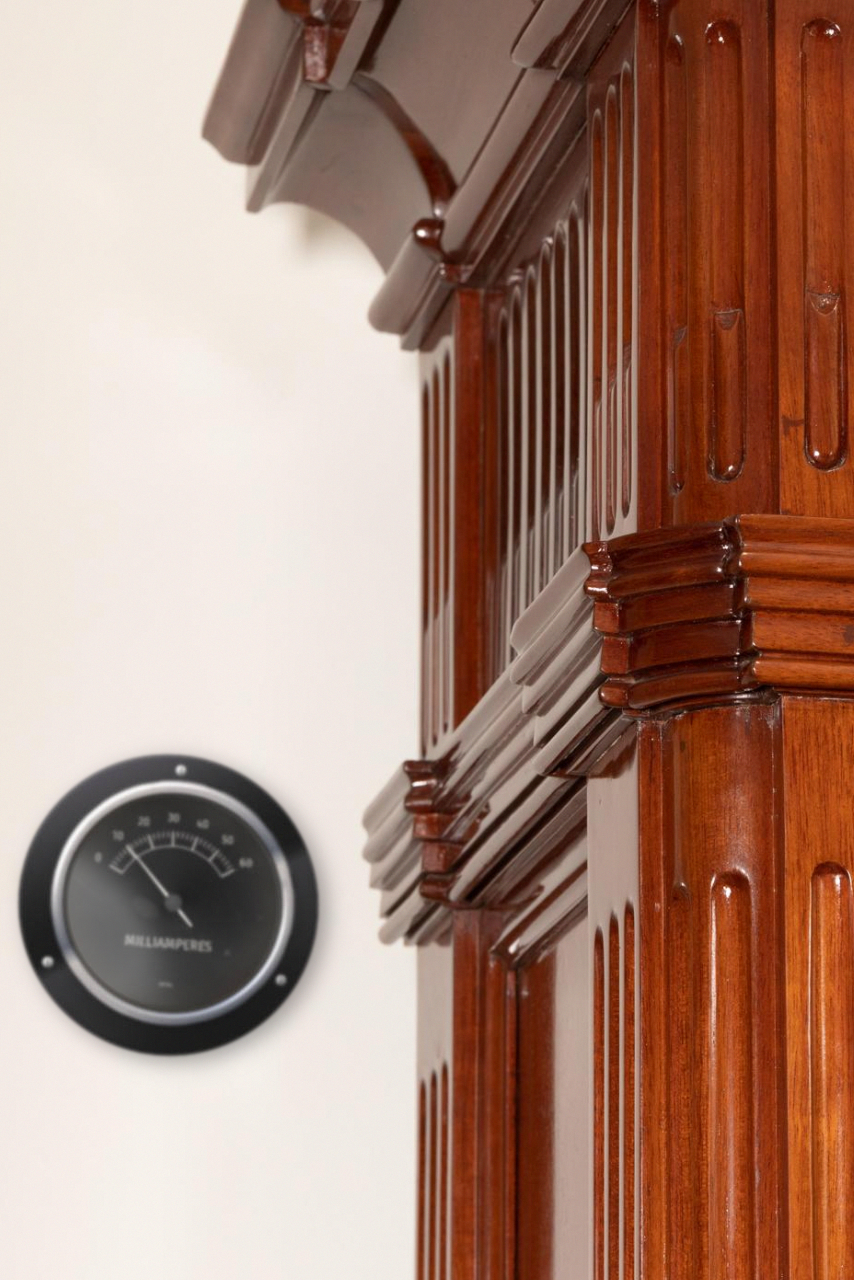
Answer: 10 mA
